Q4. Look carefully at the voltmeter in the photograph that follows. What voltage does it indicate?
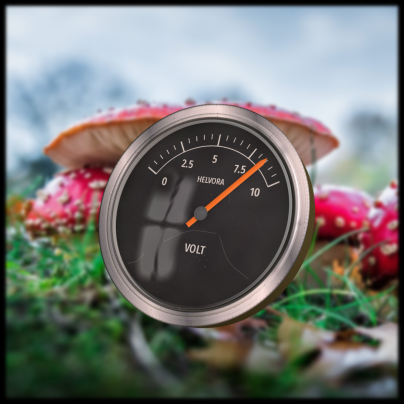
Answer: 8.5 V
